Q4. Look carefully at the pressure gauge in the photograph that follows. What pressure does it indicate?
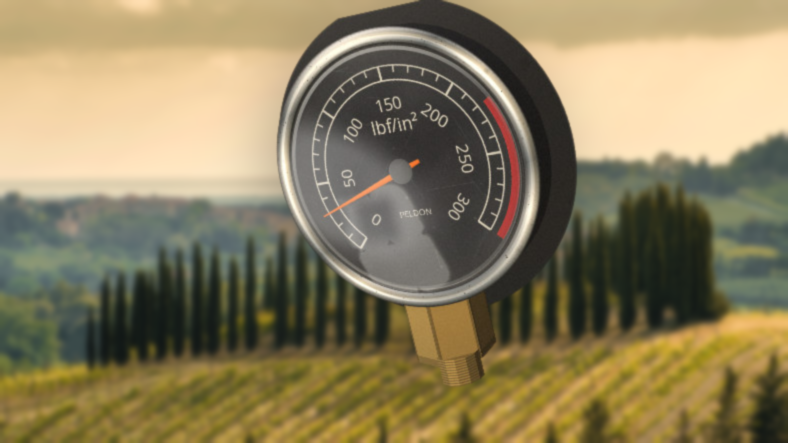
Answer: 30 psi
